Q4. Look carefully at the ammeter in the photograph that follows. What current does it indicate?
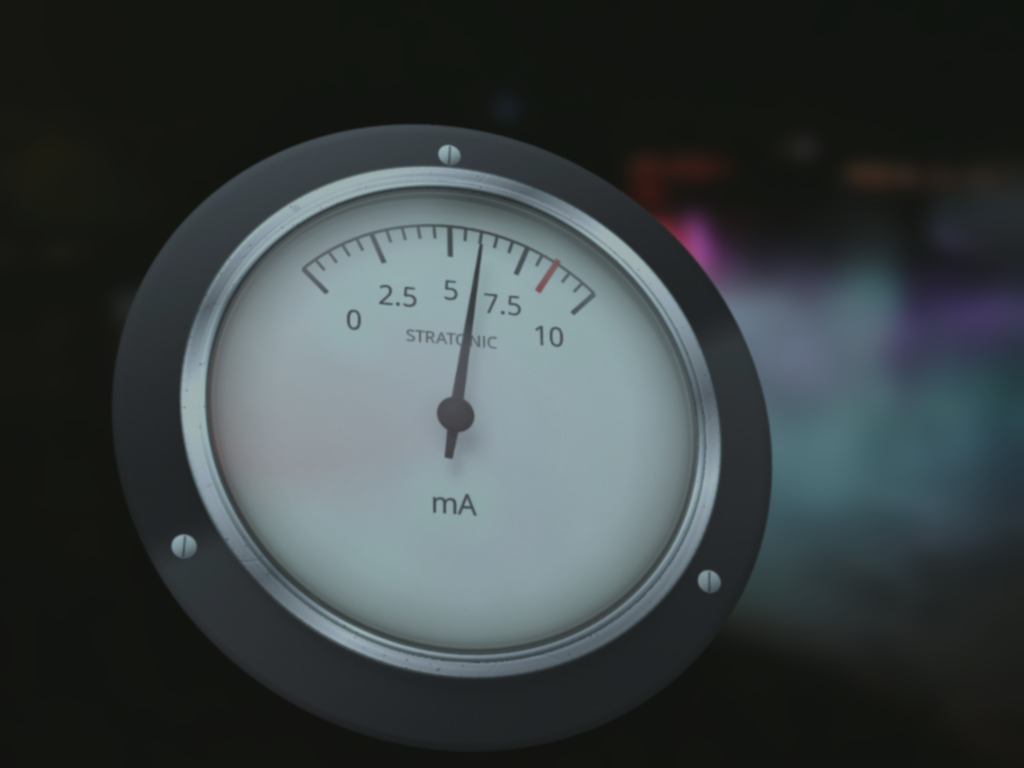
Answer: 6 mA
